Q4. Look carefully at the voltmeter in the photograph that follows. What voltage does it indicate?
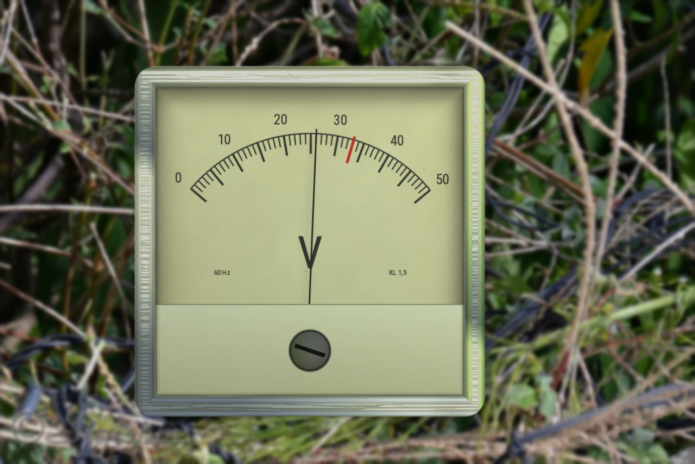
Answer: 26 V
